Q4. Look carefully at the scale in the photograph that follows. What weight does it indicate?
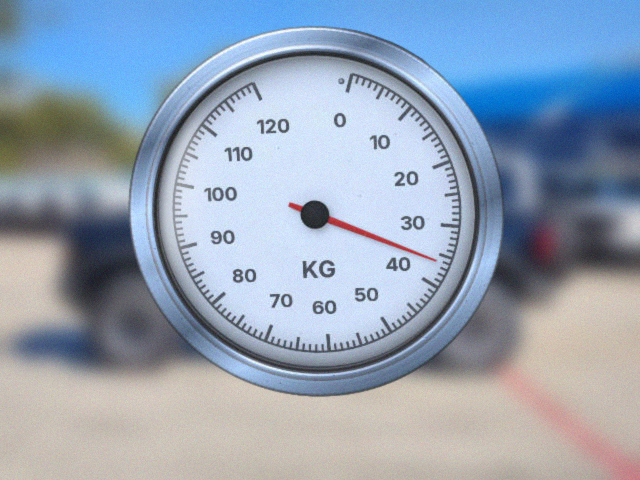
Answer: 36 kg
